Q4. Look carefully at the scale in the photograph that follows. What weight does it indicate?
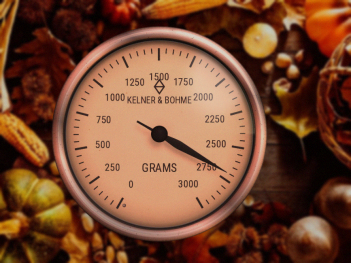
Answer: 2700 g
